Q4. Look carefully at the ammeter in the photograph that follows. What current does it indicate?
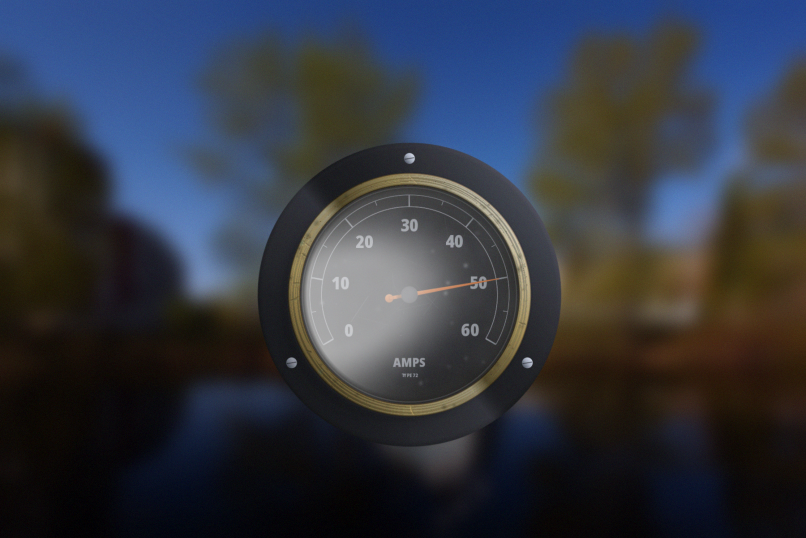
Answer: 50 A
